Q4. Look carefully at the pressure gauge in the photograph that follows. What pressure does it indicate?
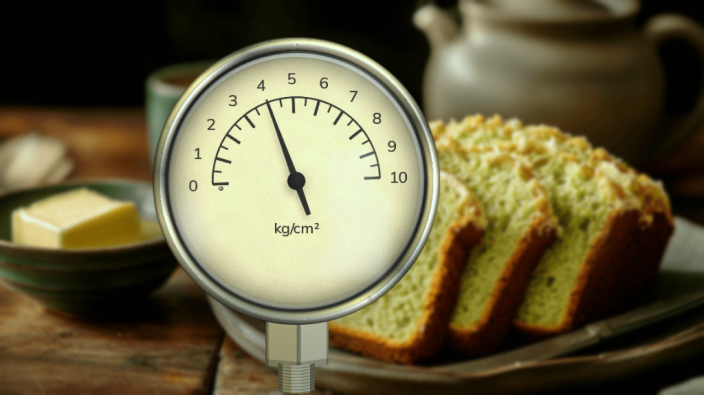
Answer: 4 kg/cm²
